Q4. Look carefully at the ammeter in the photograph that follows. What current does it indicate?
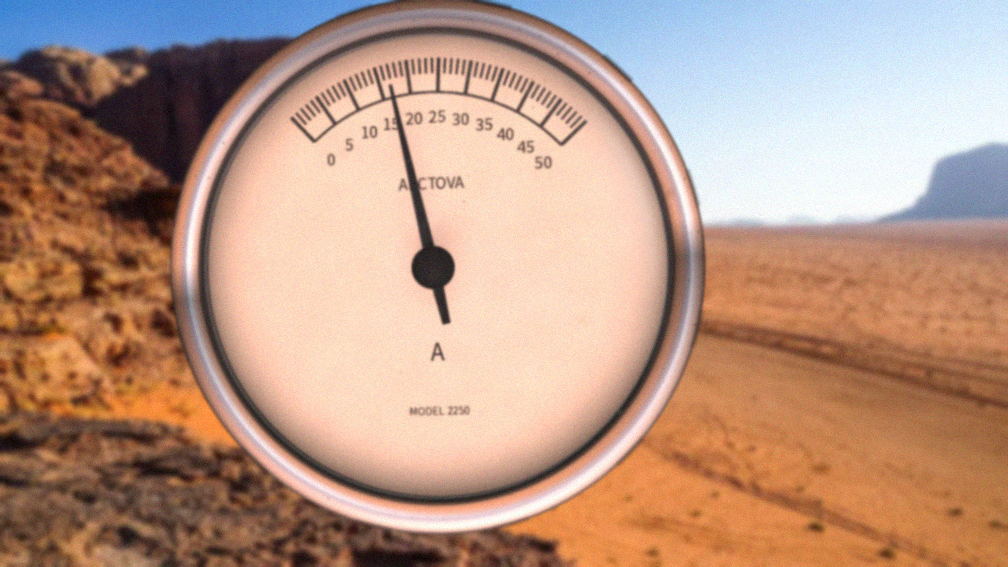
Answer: 17 A
